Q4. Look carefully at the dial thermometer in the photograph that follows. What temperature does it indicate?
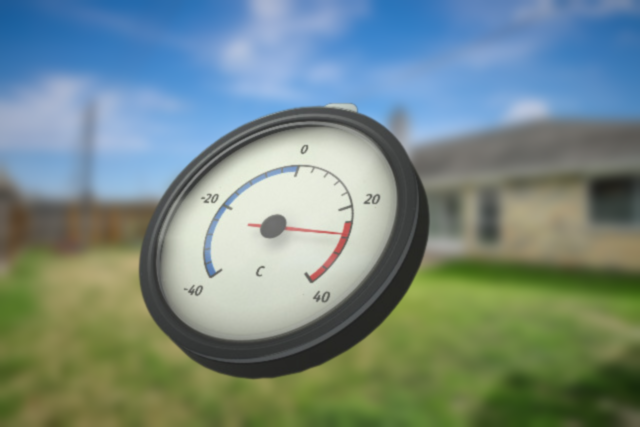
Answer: 28 °C
